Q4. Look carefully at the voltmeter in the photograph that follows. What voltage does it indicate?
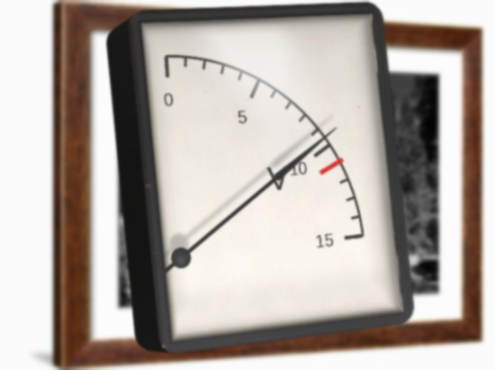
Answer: 9.5 V
